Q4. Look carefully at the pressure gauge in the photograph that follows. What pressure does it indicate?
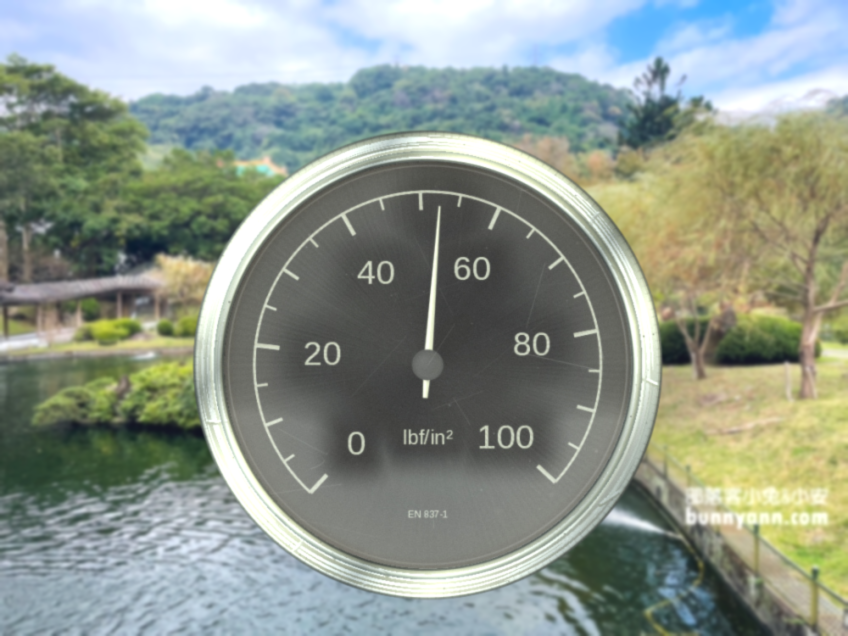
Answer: 52.5 psi
